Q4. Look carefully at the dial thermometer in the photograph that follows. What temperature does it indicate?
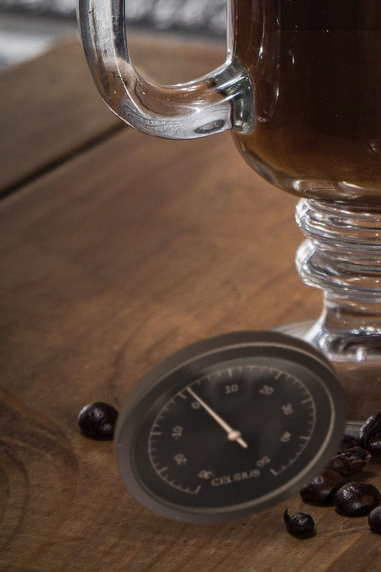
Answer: 2 °C
